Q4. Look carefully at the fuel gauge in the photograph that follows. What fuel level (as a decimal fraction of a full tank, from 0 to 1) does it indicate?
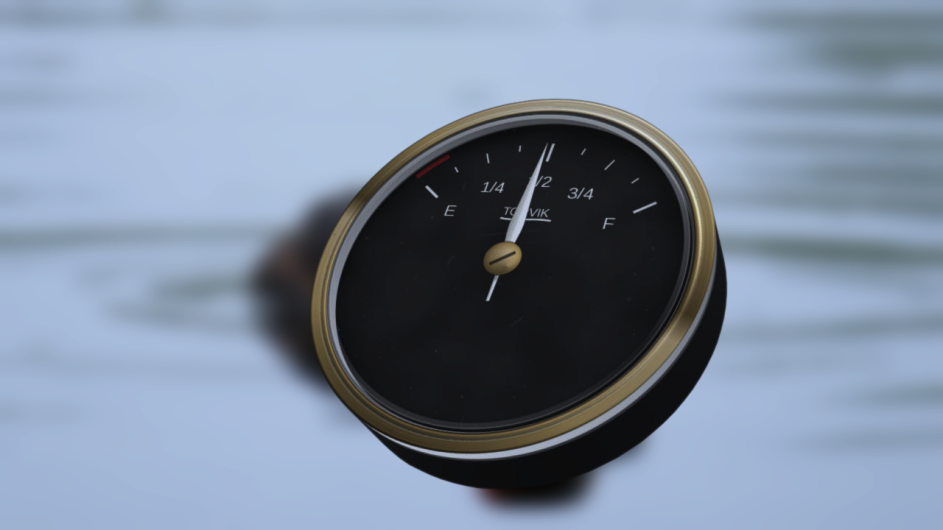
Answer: 0.5
